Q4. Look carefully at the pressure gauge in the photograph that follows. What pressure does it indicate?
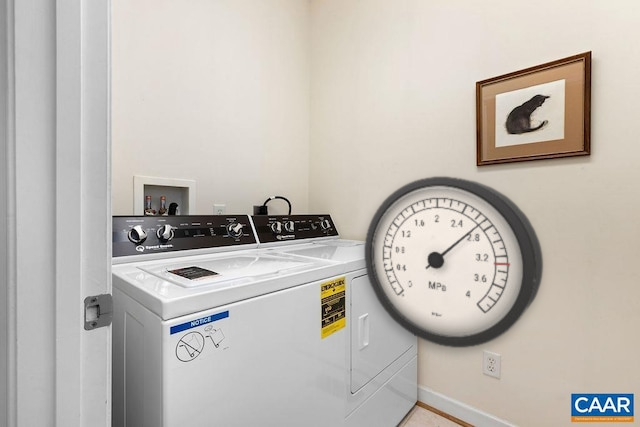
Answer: 2.7 MPa
